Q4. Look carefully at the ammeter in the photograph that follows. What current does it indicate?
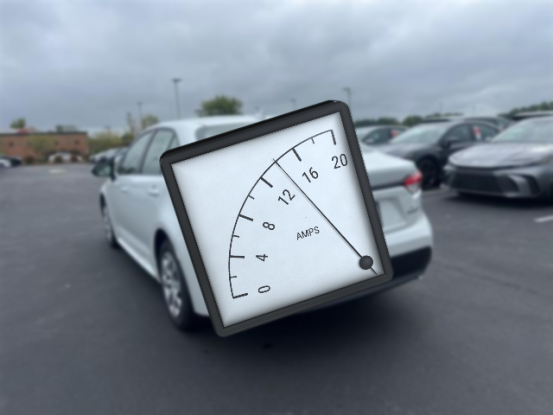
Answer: 14 A
